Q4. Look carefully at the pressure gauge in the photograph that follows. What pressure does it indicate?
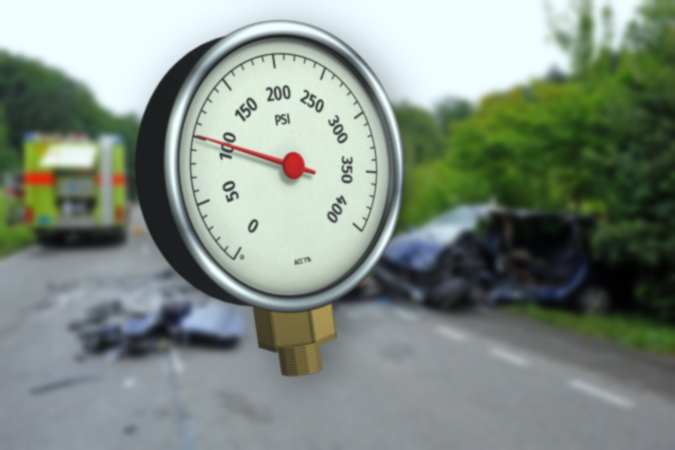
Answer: 100 psi
